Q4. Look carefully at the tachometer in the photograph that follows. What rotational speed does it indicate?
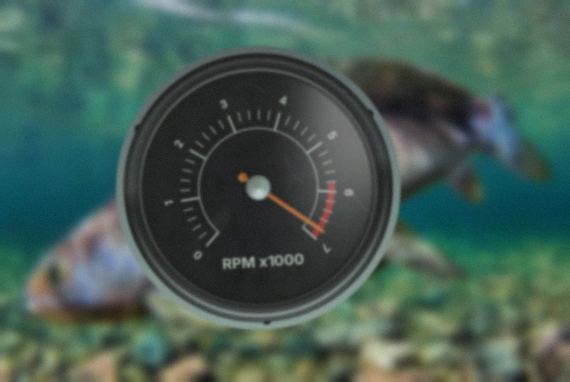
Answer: 6800 rpm
